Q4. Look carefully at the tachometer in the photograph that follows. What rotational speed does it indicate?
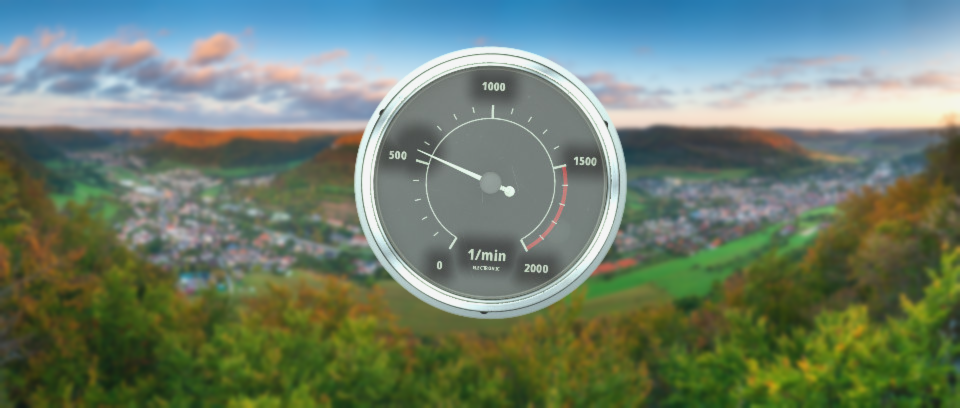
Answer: 550 rpm
